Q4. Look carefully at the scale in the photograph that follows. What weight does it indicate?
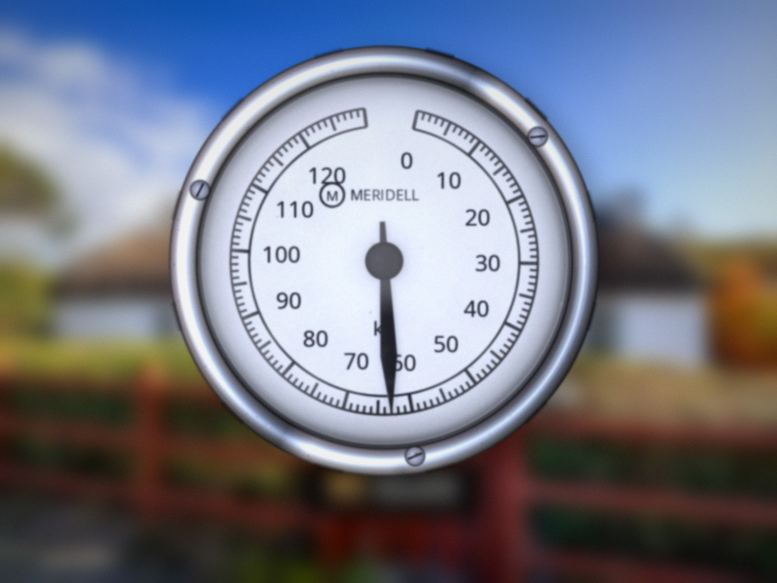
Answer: 63 kg
